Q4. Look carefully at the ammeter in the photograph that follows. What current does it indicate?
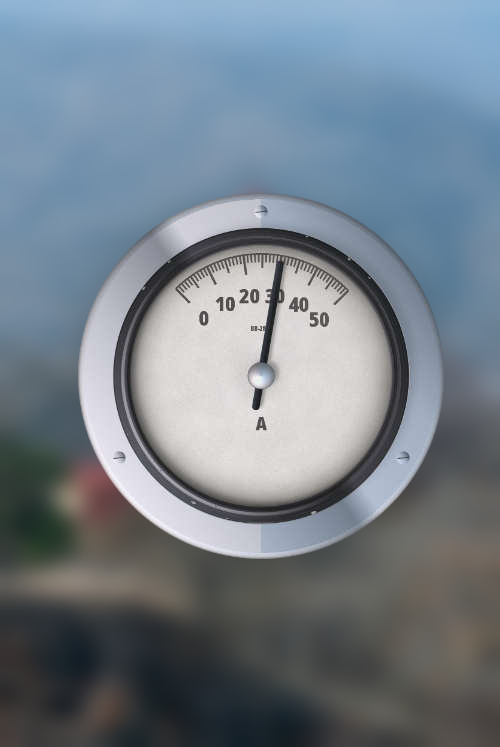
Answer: 30 A
